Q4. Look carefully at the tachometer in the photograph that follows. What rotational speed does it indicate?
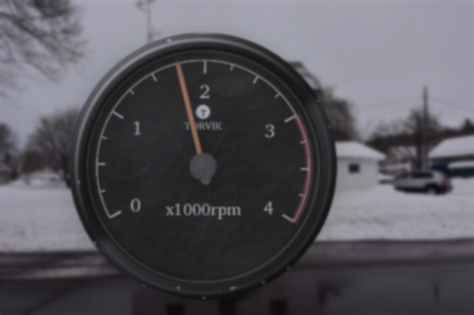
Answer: 1750 rpm
